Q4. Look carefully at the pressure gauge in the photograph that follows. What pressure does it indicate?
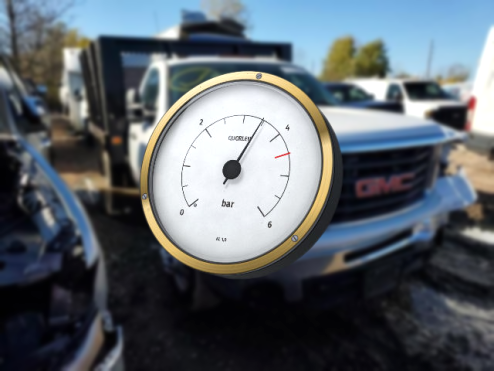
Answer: 3.5 bar
